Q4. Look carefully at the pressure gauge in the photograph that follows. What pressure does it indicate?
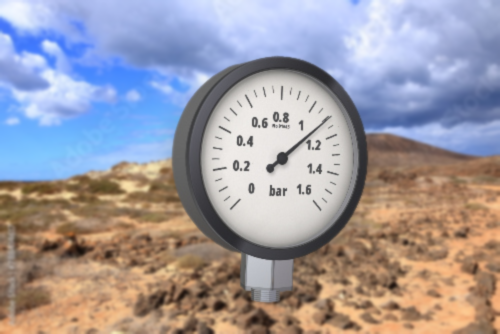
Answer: 1.1 bar
